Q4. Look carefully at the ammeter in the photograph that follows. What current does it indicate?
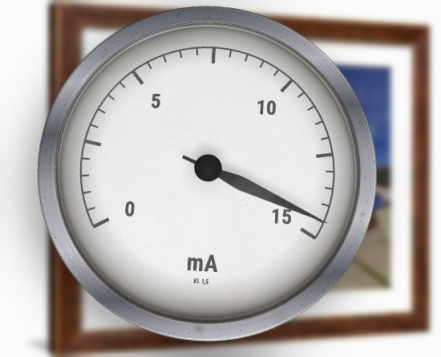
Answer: 14.5 mA
